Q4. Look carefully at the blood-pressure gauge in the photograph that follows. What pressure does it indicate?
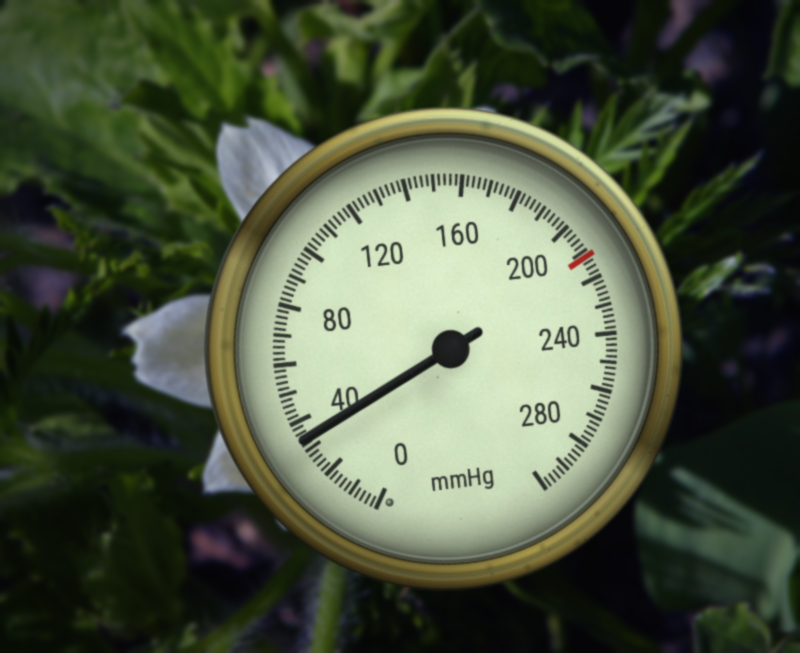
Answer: 34 mmHg
